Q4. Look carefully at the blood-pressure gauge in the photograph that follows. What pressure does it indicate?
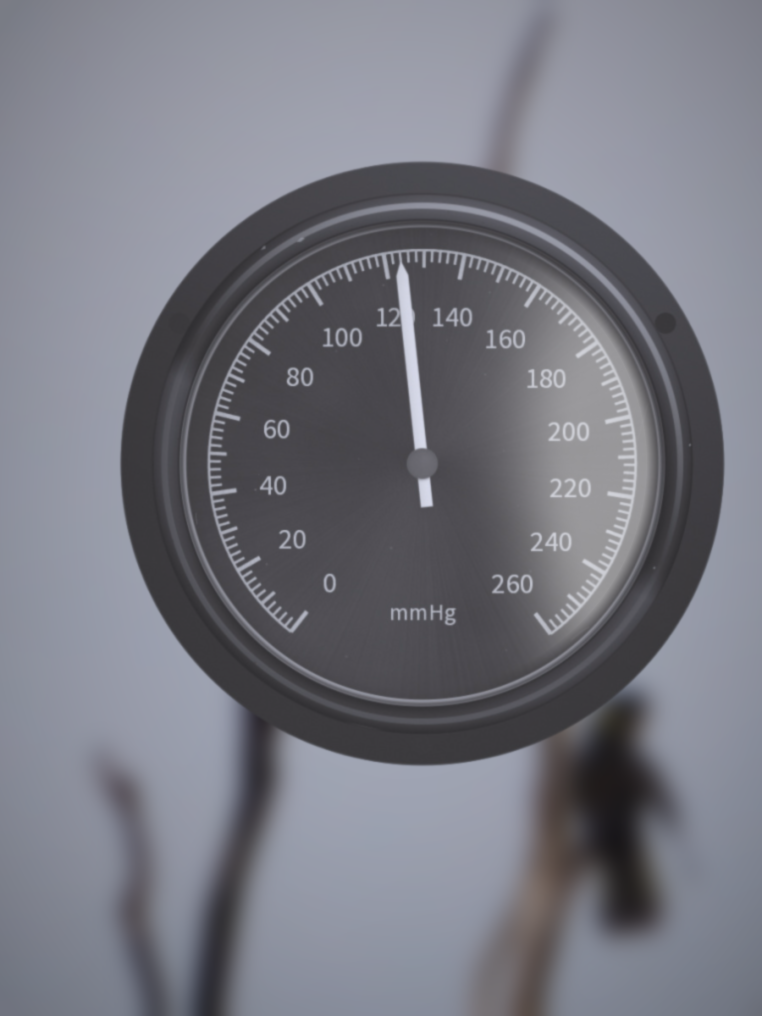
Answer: 124 mmHg
